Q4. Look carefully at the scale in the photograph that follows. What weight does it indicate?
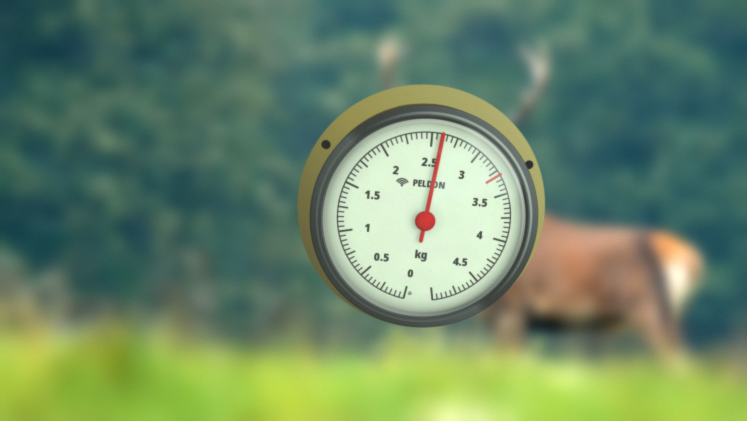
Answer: 2.6 kg
